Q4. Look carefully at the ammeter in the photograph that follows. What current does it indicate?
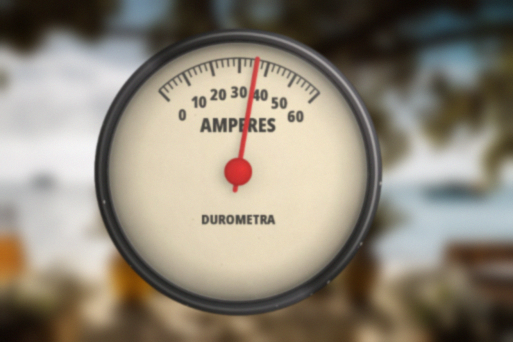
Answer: 36 A
